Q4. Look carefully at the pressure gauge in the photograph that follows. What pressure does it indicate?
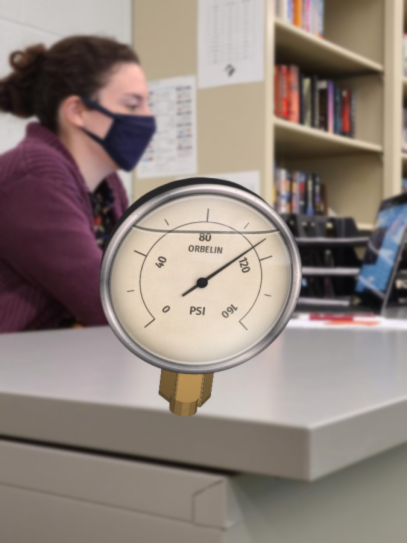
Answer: 110 psi
